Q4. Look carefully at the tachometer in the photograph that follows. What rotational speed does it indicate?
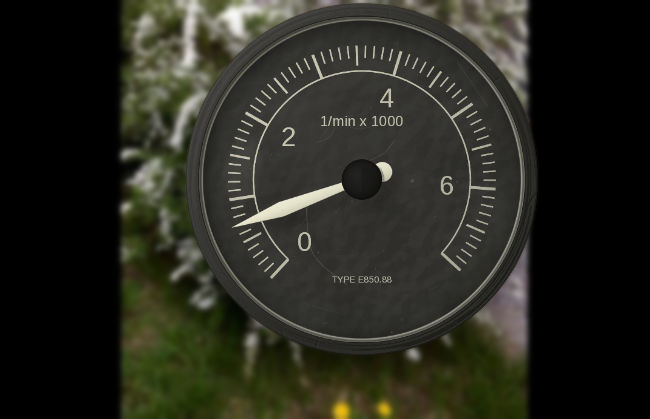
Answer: 700 rpm
